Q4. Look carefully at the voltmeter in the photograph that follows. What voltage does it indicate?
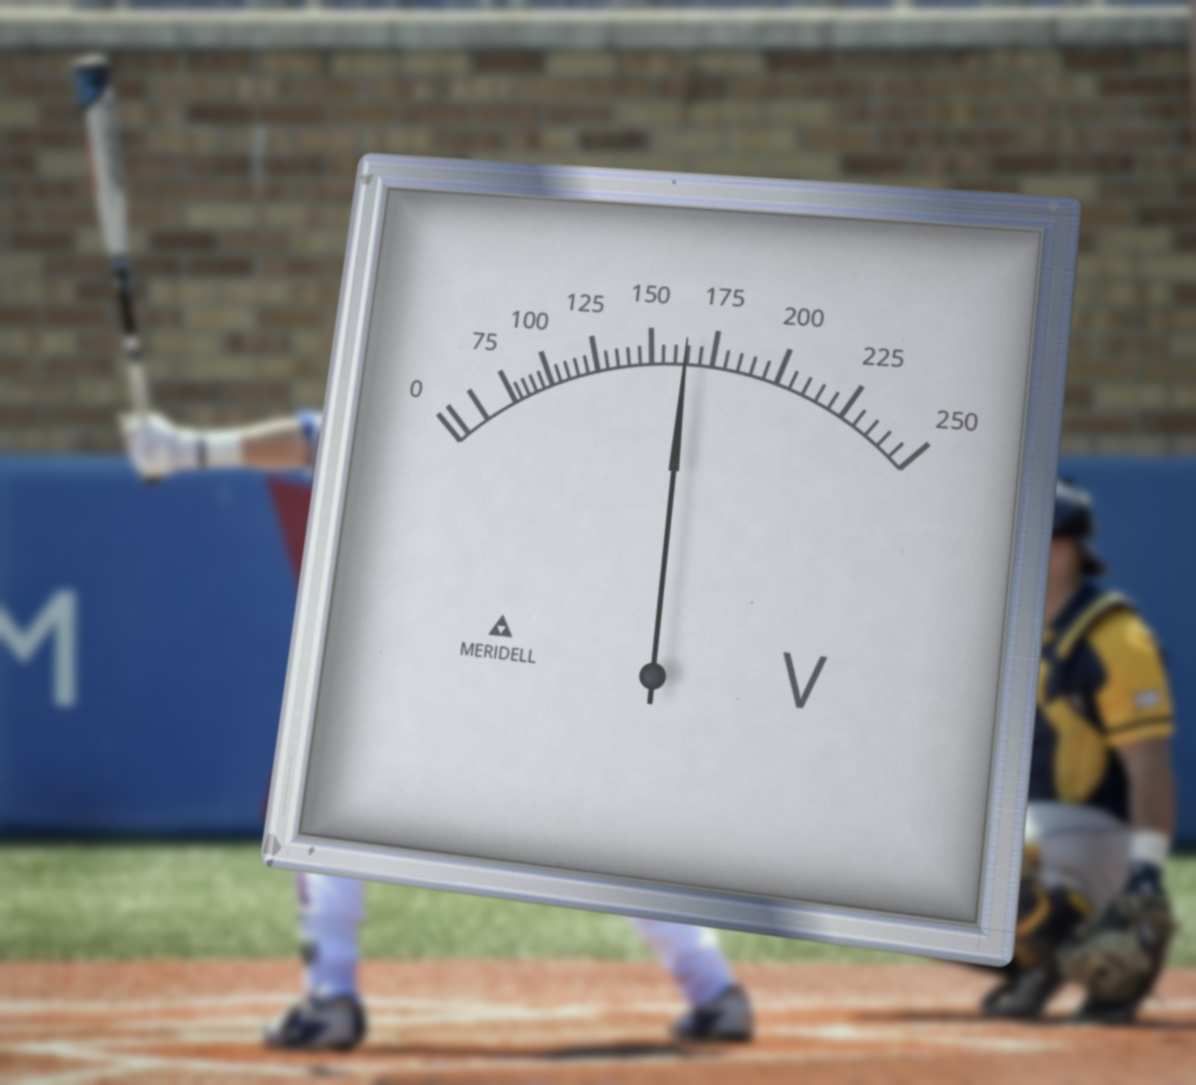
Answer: 165 V
